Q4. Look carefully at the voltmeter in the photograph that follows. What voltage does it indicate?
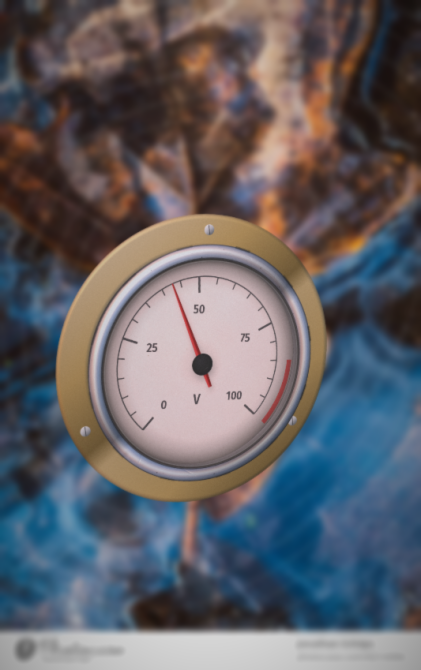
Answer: 42.5 V
